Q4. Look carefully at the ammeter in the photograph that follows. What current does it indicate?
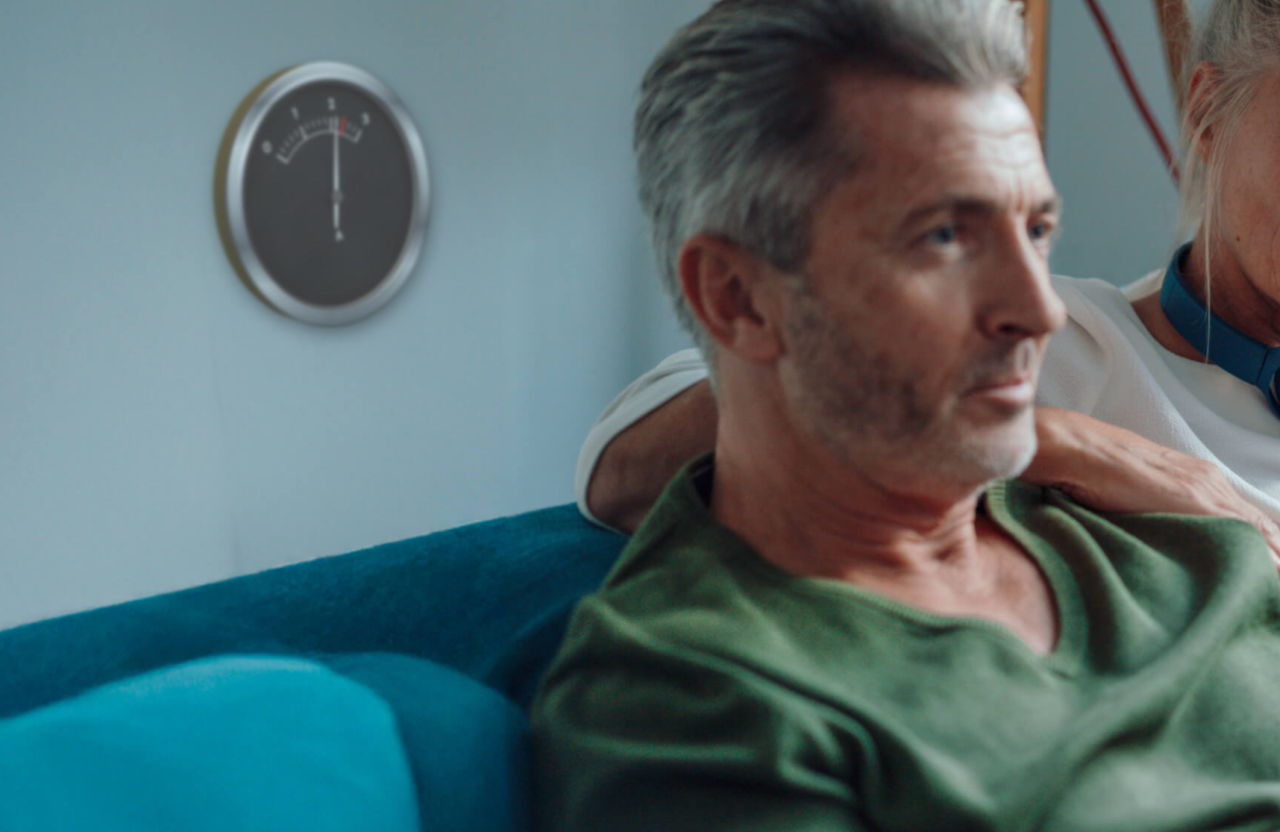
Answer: 2 A
